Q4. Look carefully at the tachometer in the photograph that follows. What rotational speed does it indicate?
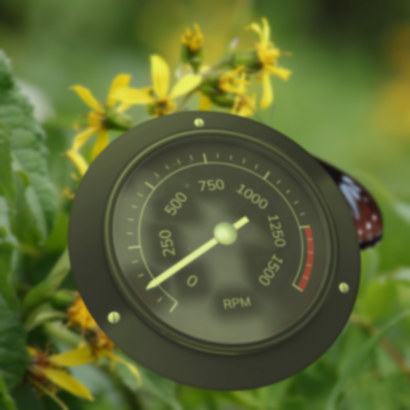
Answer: 100 rpm
